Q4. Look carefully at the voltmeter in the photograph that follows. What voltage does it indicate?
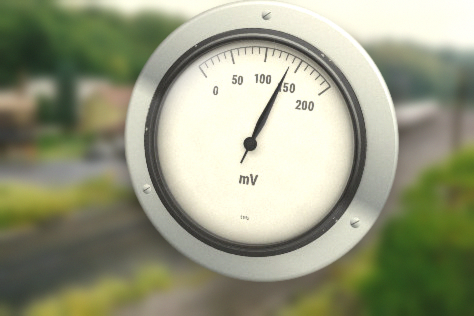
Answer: 140 mV
